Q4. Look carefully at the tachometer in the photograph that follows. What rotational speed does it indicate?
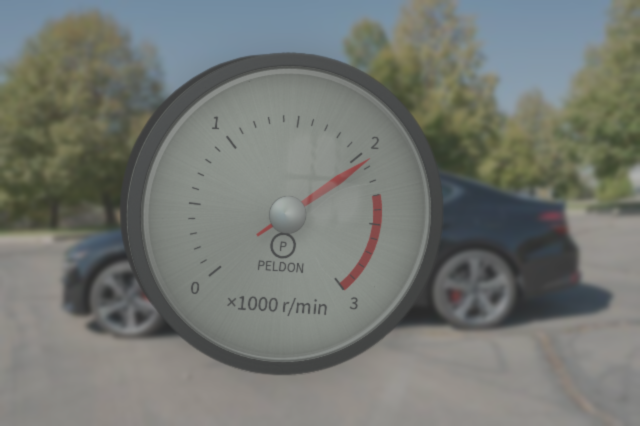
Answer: 2050 rpm
